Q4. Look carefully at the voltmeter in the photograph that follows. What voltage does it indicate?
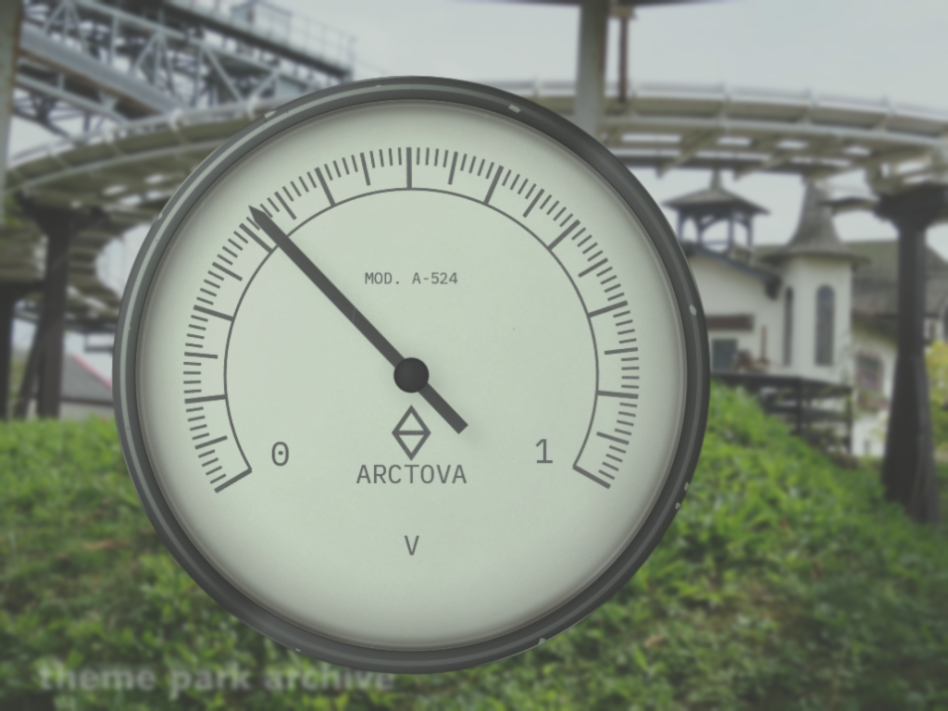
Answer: 0.32 V
